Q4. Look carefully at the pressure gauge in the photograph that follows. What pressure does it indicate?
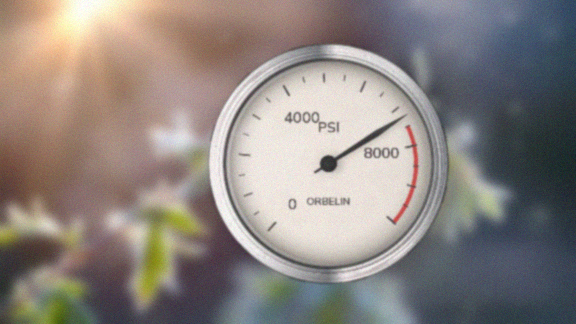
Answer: 7250 psi
